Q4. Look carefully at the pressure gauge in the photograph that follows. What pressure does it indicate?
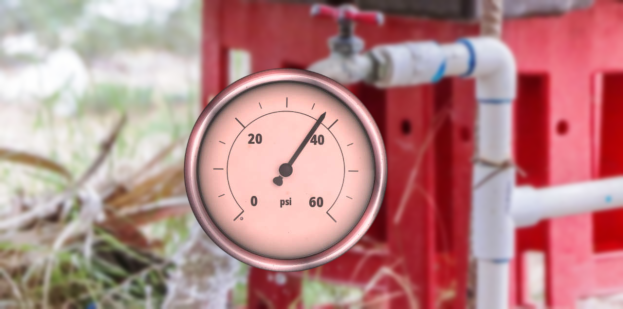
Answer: 37.5 psi
